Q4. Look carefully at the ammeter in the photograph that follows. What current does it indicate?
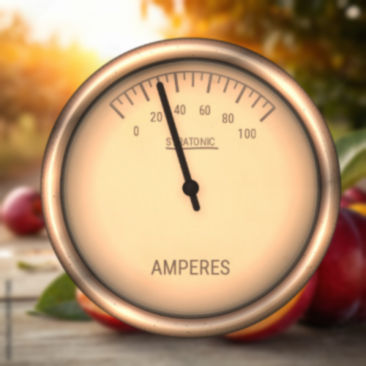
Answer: 30 A
